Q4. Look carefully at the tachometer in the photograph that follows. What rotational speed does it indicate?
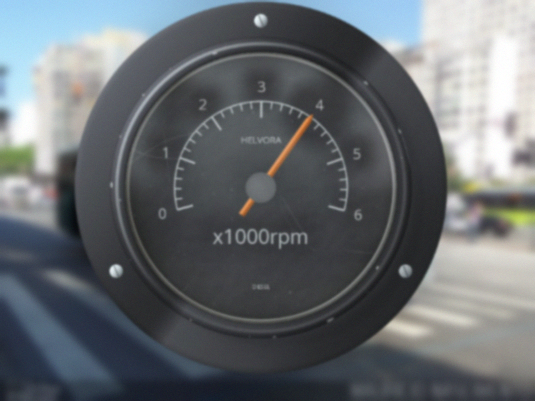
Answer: 4000 rpm
